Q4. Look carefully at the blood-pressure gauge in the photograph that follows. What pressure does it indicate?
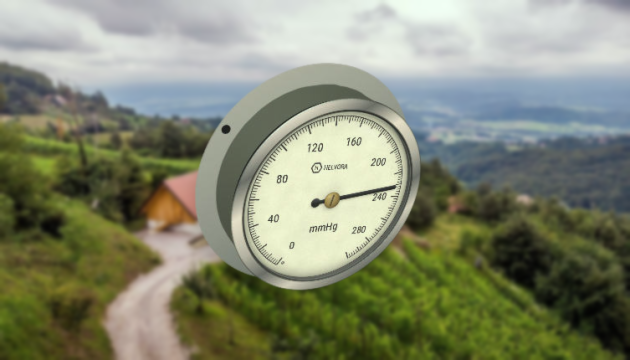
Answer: 230 mmHg
